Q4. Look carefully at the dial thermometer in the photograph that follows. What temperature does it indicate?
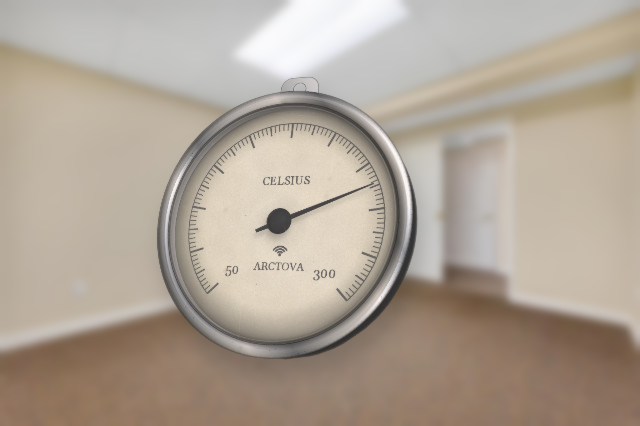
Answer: 237.5 °C
